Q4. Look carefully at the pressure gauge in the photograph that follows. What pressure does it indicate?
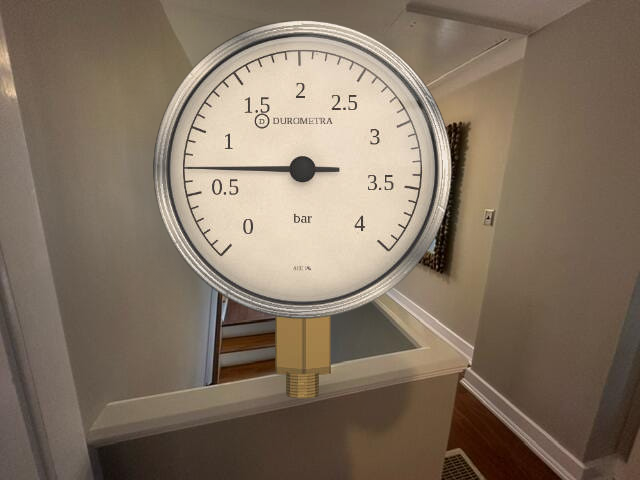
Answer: 0.7 bar
